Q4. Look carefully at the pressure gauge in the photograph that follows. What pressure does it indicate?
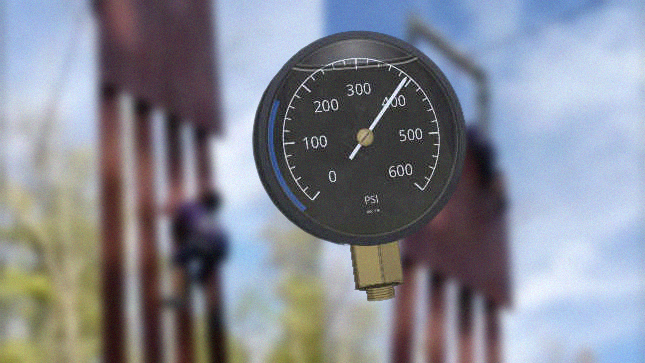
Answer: 390 psi
